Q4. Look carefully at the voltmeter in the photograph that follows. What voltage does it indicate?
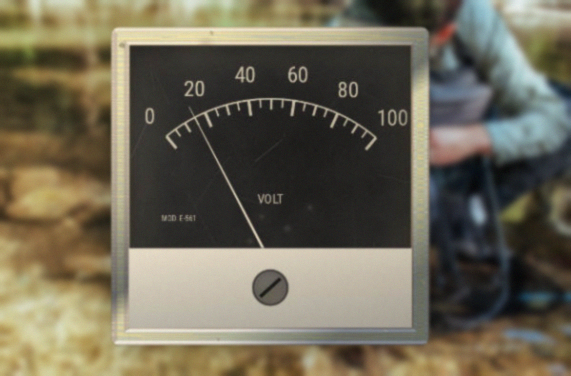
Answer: 15 V
